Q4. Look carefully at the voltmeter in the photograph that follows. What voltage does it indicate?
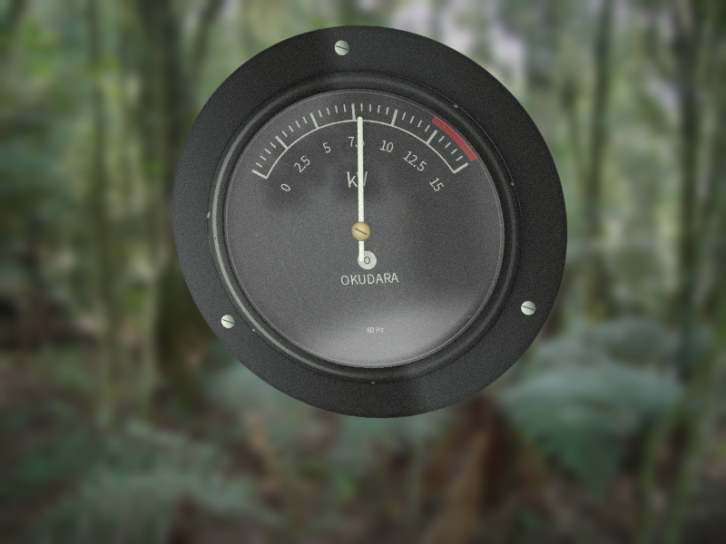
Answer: 8 kV
